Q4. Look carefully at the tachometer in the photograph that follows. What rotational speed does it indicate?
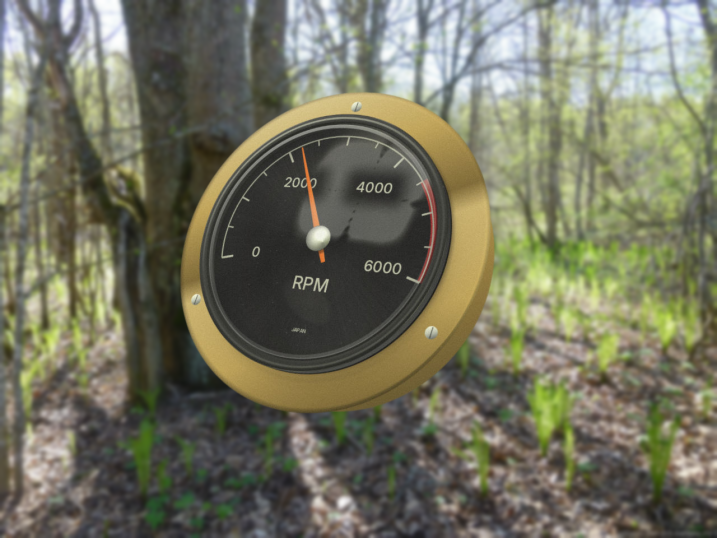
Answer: 2250 rpm
